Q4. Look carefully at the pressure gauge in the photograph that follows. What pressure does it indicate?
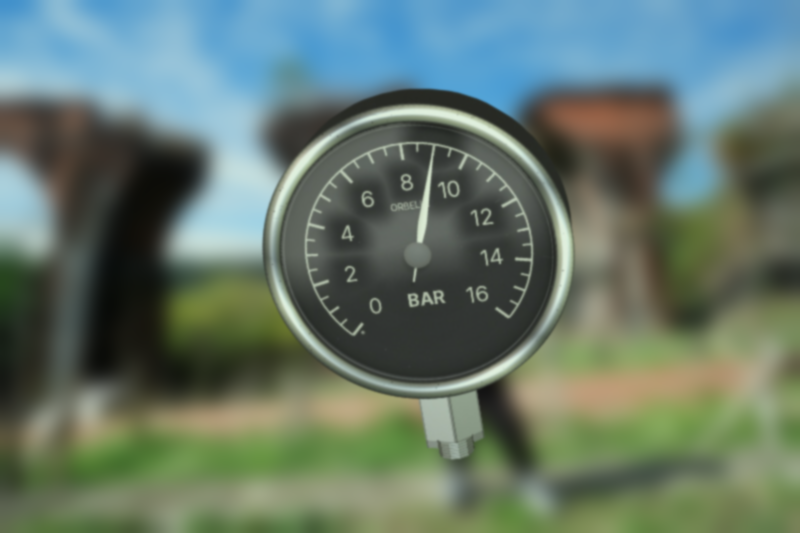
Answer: 9 bar
